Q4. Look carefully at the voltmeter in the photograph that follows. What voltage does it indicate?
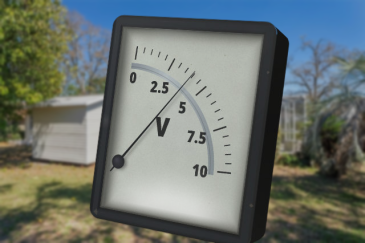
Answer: 4 V
